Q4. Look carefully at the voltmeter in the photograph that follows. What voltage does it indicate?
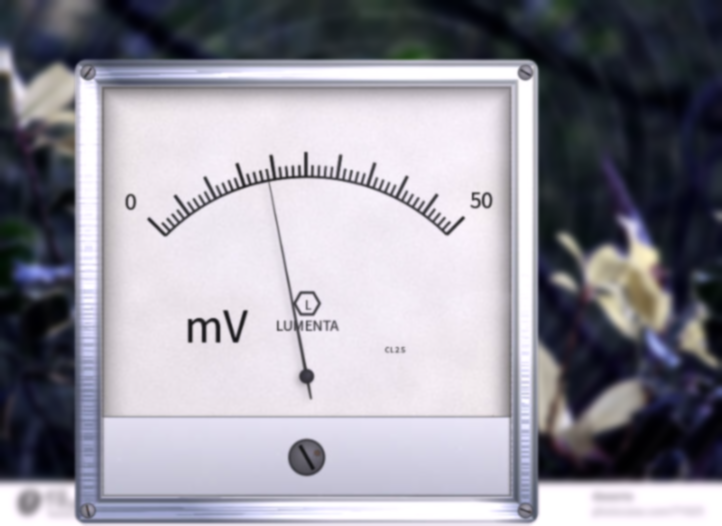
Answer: 19 mV
